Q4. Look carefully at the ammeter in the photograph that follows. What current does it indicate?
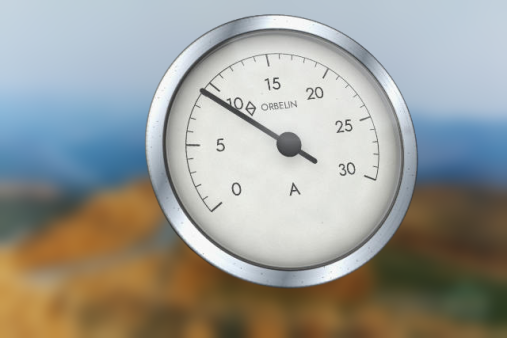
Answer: 9 A
